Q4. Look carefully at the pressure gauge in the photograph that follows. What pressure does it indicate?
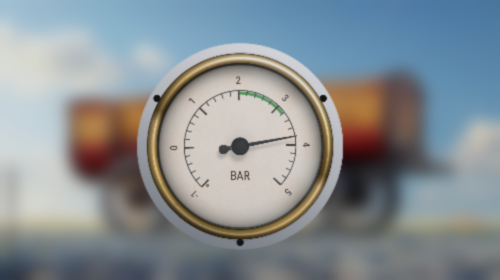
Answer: 3.8 bar
